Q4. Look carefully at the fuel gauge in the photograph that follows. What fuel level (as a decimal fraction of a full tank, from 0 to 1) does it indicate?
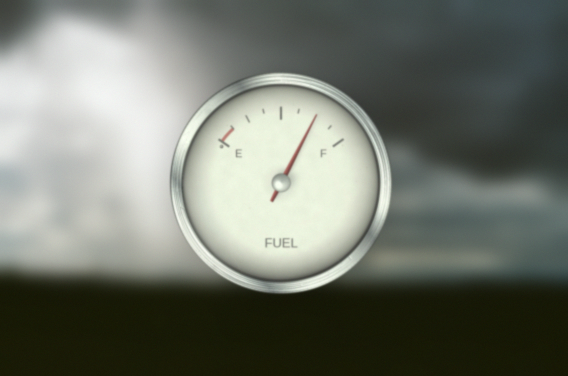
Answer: 0.75
